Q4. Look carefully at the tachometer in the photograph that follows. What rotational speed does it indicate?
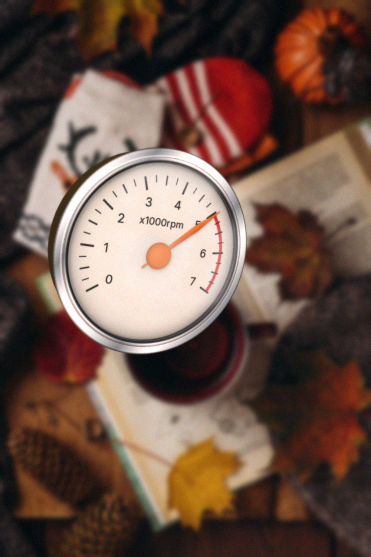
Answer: 5000 rpm
